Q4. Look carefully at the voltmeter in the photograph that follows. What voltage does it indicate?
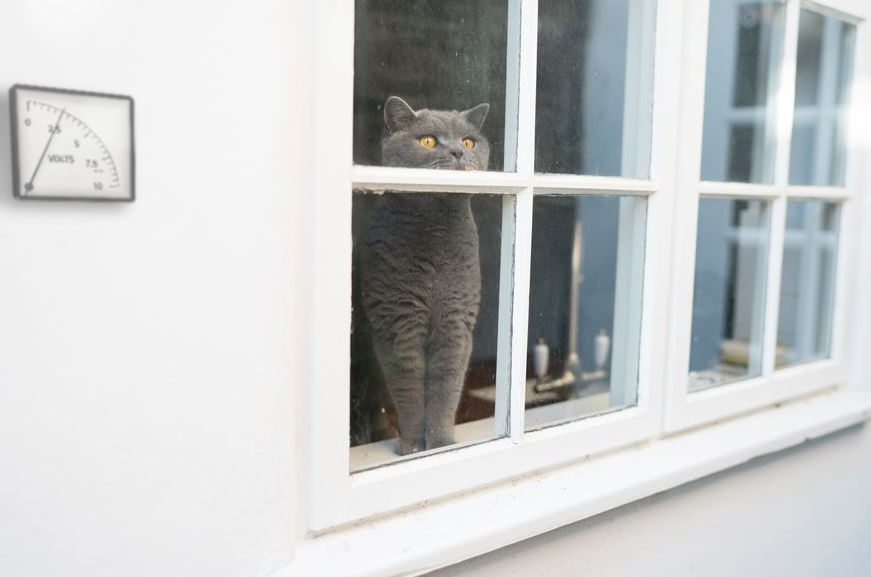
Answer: 2.5 V
